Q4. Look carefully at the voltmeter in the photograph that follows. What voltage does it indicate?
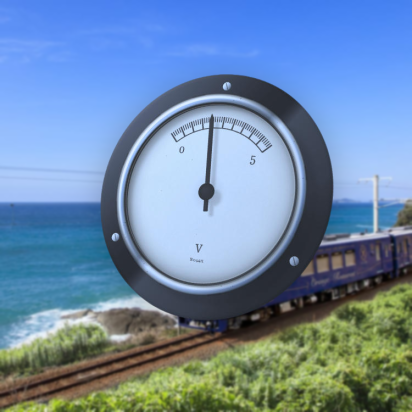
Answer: 2 V
